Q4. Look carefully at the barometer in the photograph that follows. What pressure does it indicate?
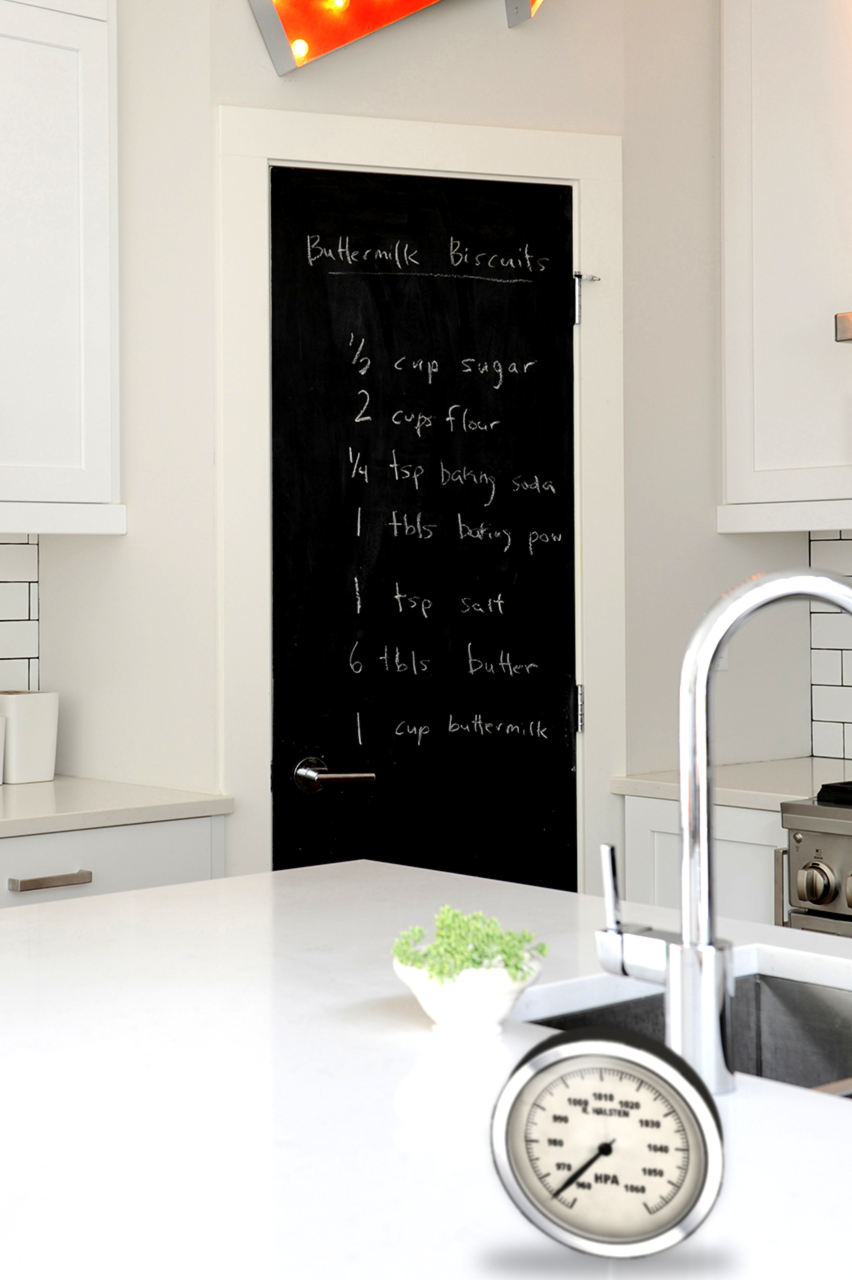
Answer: 965 hPa
